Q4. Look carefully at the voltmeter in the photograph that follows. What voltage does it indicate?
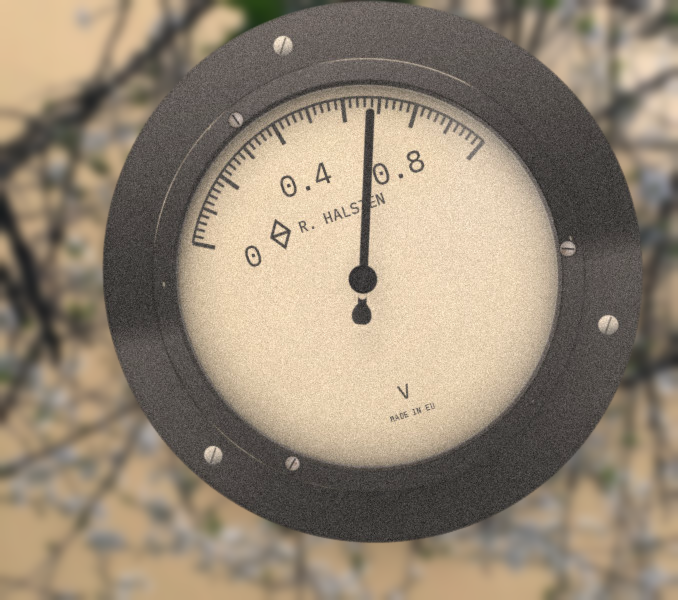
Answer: 0.68 V
